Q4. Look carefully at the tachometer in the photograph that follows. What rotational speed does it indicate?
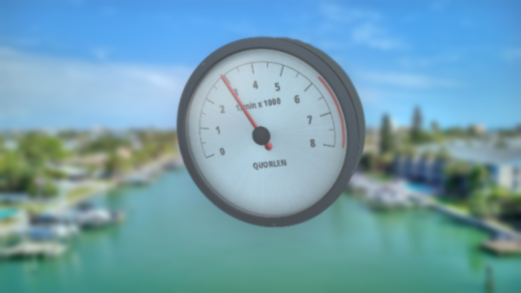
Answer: 3000 rpm
